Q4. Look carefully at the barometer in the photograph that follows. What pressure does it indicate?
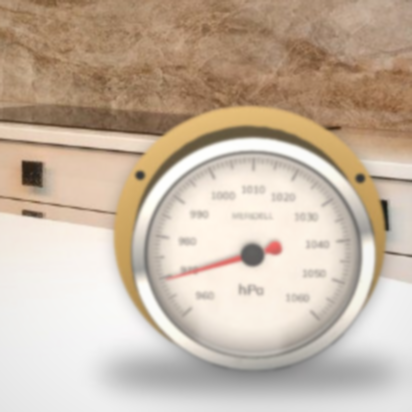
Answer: 970 hPa
